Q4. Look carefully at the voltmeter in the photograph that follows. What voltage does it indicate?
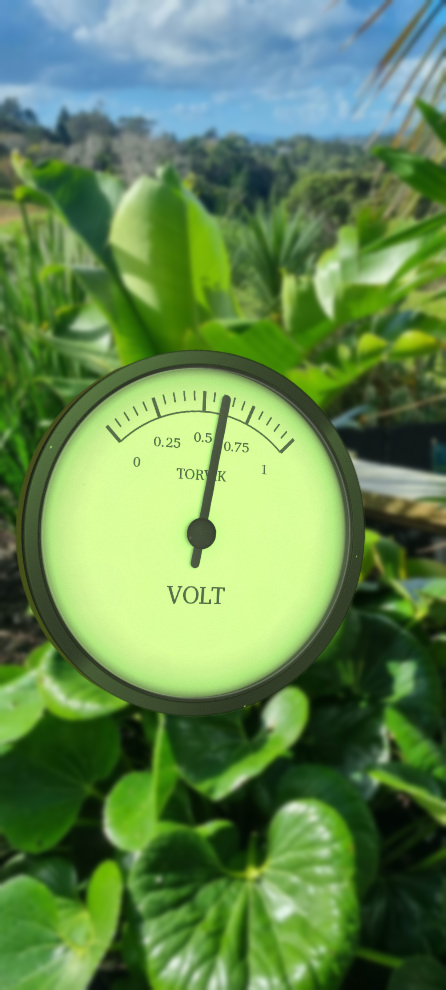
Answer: 0.6 V
